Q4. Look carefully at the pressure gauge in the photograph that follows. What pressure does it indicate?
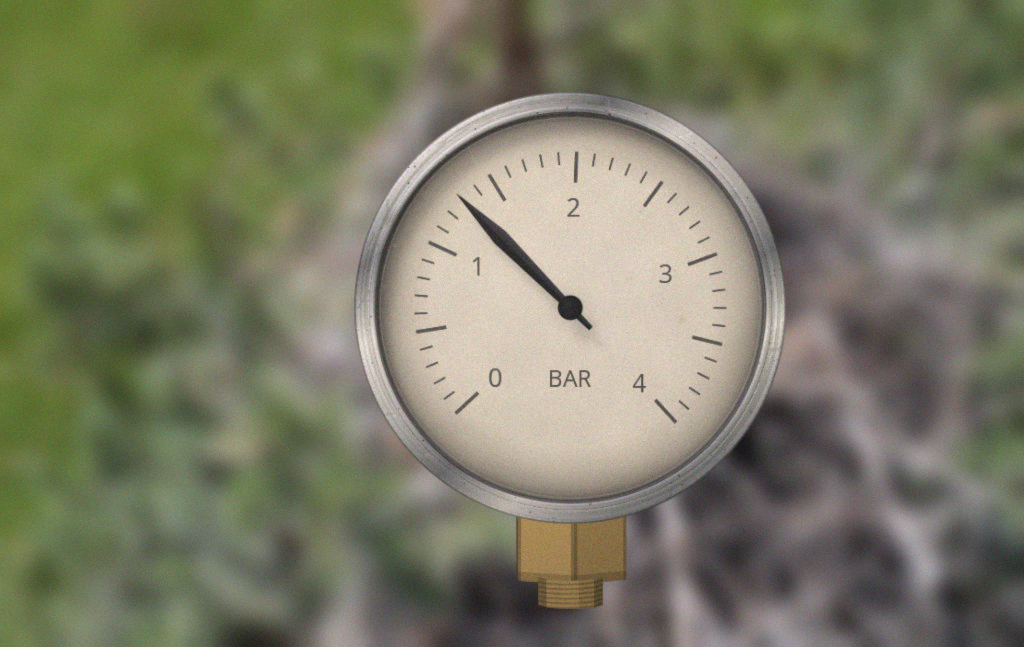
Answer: 1.3 bar
